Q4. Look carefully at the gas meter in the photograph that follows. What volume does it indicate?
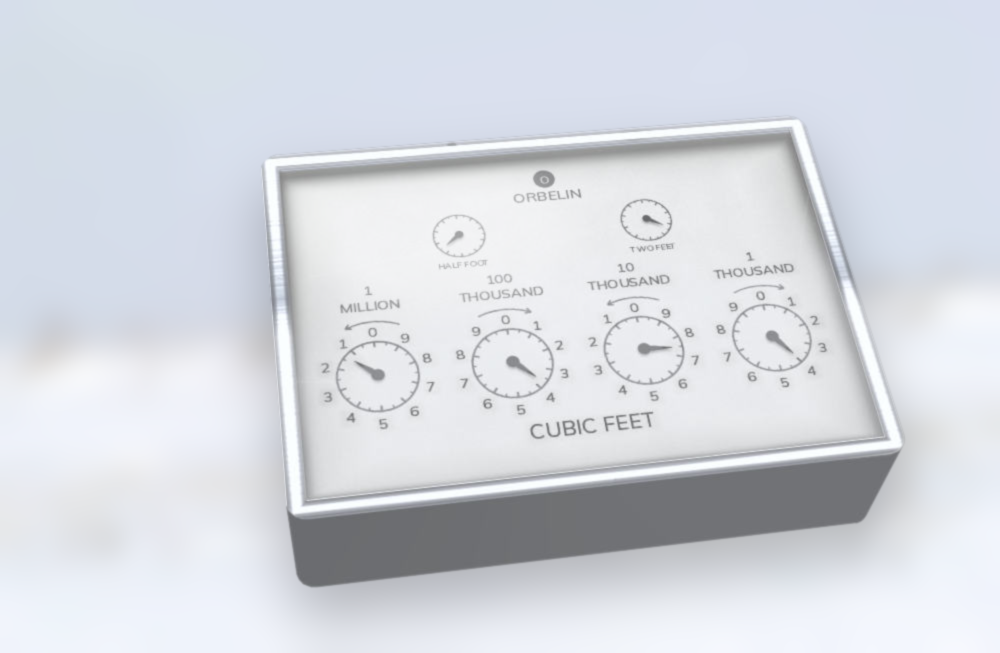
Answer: 137400 ft³
